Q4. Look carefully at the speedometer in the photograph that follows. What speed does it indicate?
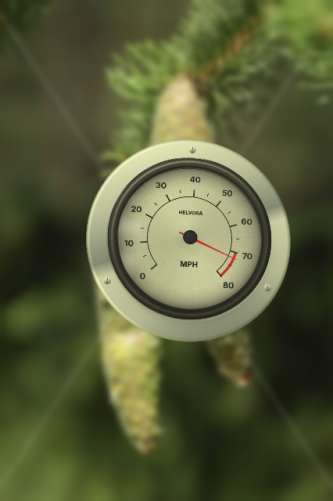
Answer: 72.5 mph
